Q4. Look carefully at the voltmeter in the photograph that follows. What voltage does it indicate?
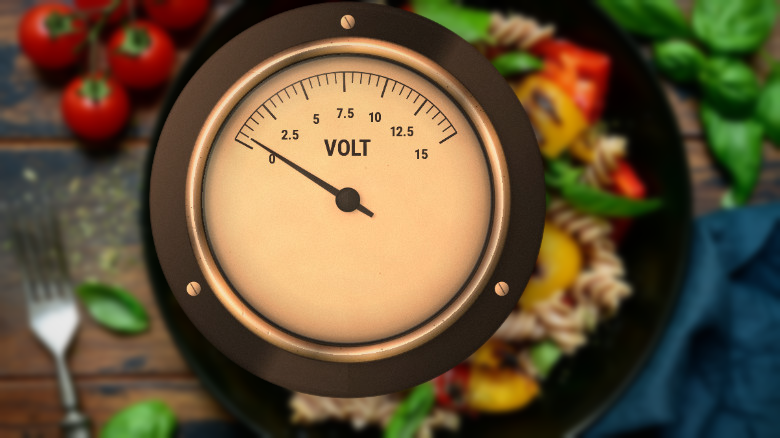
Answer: 0.5 V
